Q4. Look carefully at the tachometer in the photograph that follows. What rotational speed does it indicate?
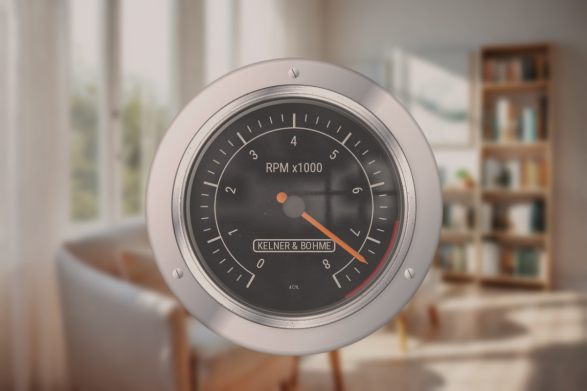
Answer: 7400 rpm
